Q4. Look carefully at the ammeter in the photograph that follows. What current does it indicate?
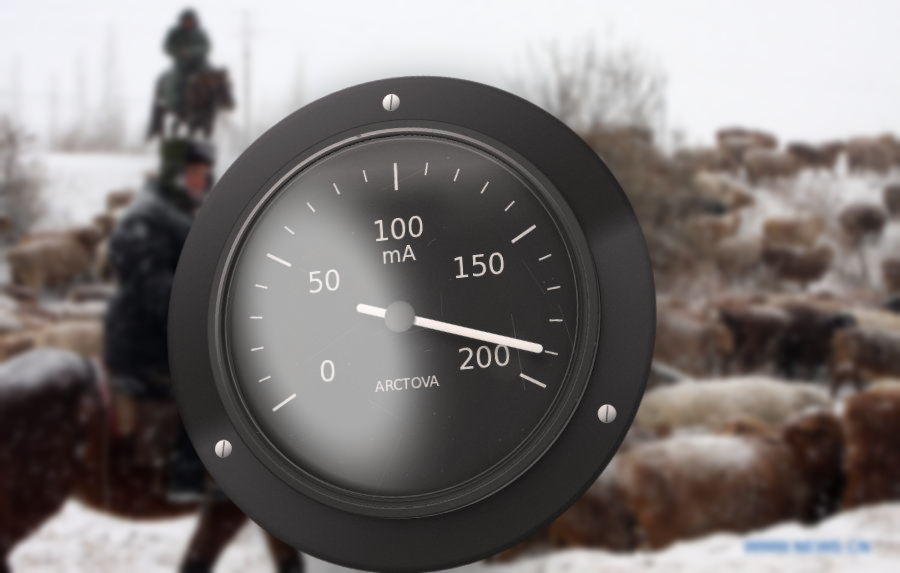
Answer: 190 mA
